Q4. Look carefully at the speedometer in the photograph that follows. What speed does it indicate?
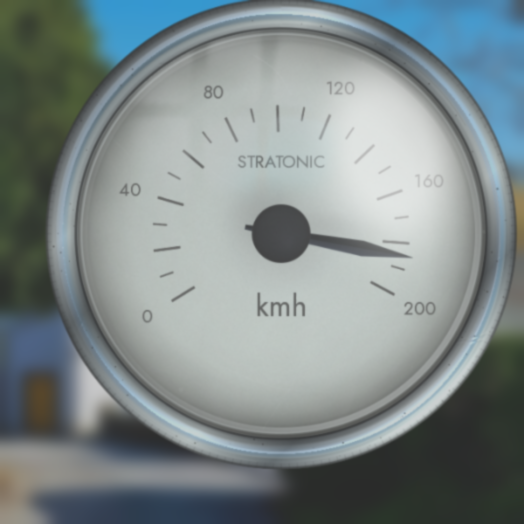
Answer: 185 km/h
